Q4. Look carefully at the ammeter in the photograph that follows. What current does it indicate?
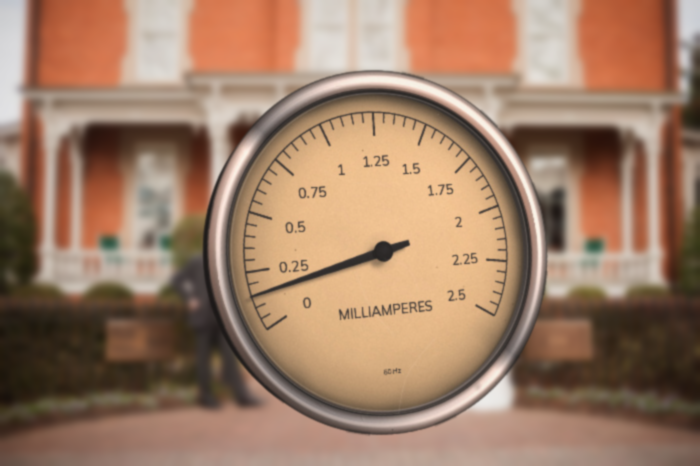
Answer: 0.15 mA
